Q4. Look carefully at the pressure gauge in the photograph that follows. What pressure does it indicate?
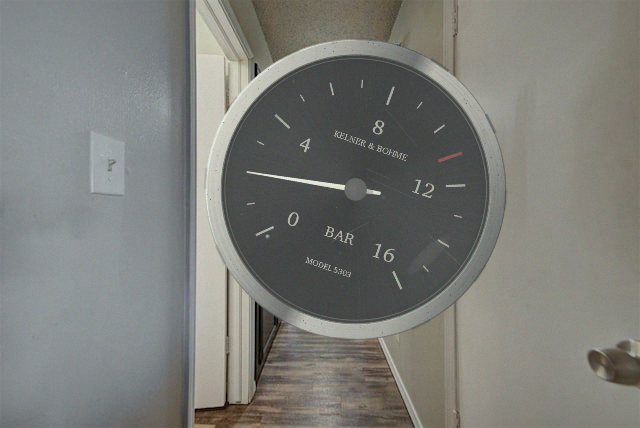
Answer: 2 bar
